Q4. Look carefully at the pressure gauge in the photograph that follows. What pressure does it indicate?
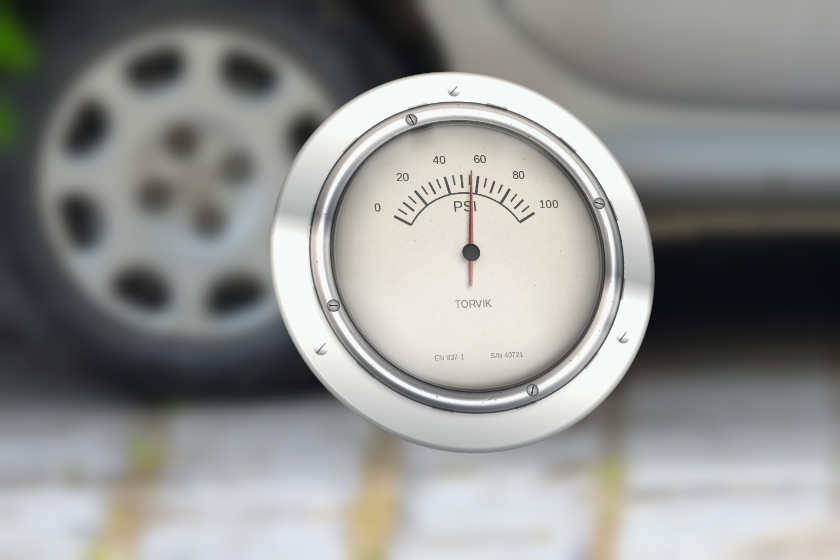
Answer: 55 psi
